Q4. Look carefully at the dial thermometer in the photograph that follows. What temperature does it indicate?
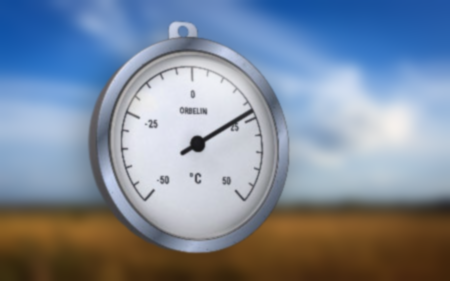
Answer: 22.5 °C
